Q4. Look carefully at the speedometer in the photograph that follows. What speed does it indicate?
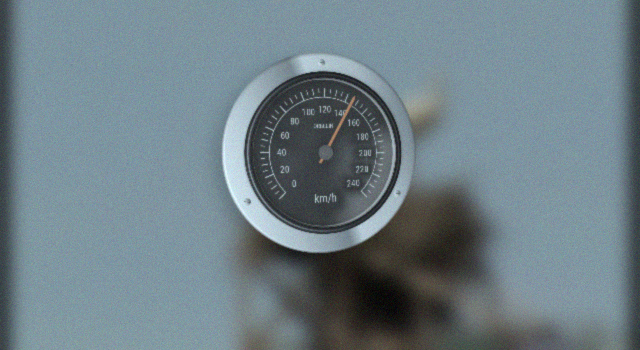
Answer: 145 km/h
